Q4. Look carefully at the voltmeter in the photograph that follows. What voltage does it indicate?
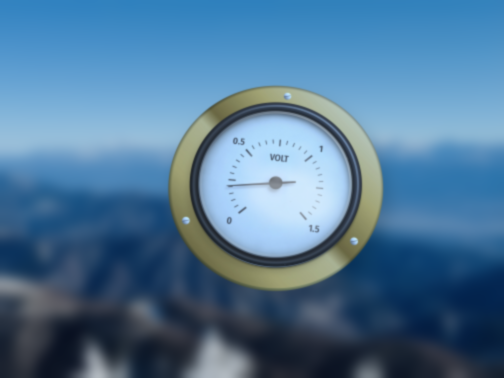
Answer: 0.2 V
